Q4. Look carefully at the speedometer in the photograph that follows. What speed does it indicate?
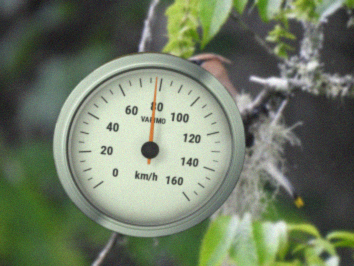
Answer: 77.5 km/h
